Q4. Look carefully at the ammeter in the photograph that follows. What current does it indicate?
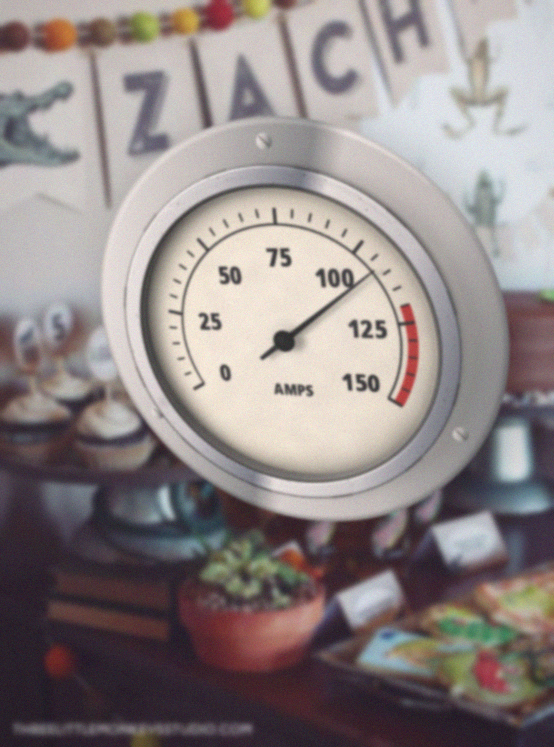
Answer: 107.5 A
